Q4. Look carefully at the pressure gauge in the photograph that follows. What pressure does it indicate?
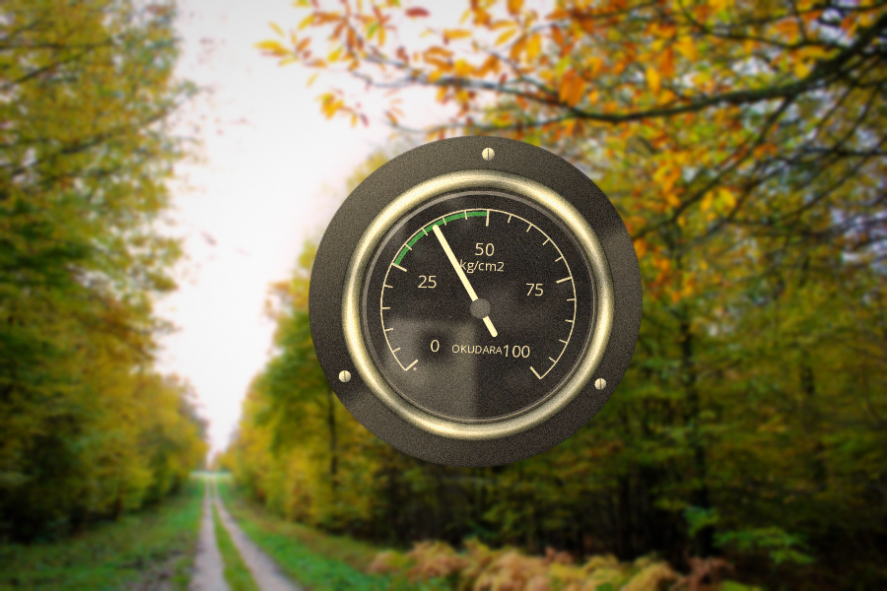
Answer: 37.5 kg/cm²
